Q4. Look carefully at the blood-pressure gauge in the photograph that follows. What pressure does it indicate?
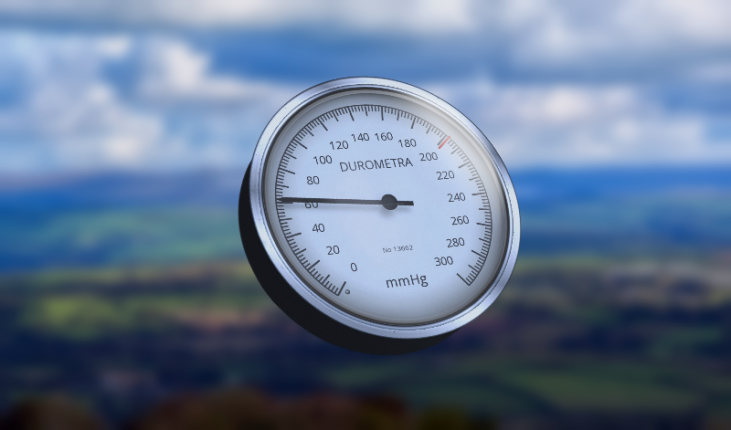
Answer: 60 mmHg
